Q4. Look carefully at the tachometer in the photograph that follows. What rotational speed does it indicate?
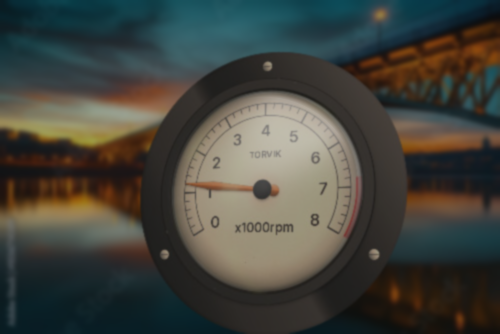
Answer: 1200 rpm
